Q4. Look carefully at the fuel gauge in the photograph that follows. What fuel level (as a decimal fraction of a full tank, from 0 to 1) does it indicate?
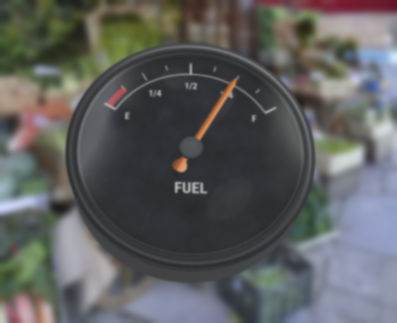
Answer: 0.75
